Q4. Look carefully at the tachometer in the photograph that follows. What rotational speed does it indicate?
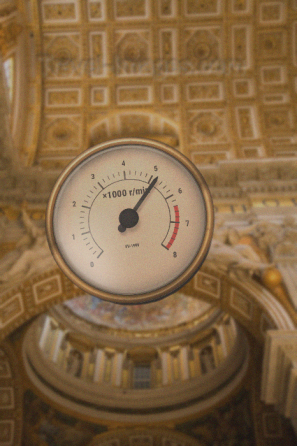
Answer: 5200 rpm
